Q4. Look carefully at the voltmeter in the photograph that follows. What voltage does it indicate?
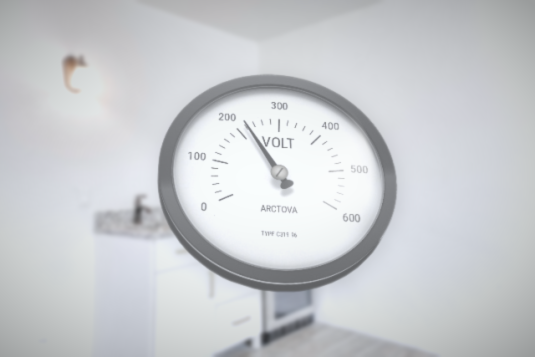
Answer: 220 V
